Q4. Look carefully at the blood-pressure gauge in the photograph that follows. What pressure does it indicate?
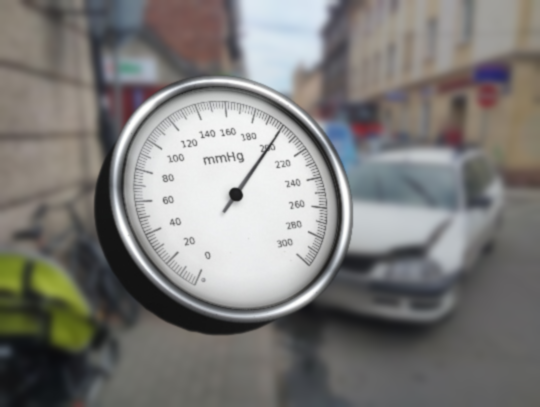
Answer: 200 mmHg
